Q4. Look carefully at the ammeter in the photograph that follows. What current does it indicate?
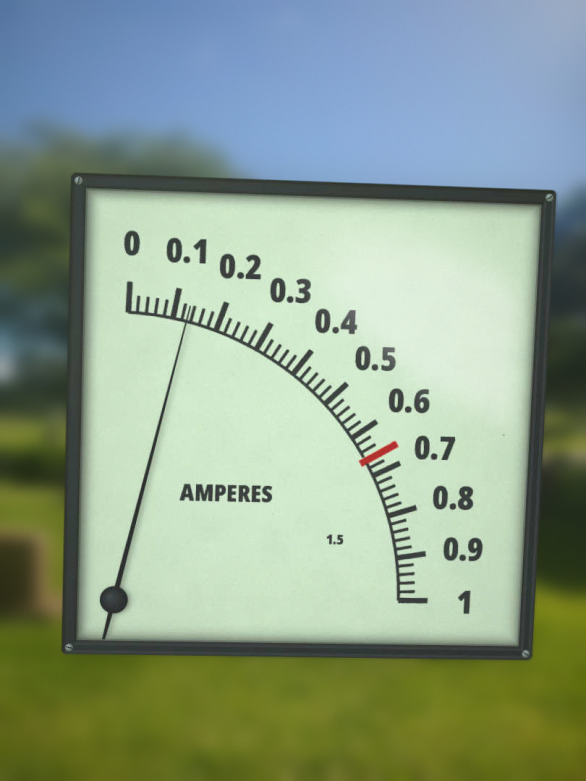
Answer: 0.13 A
